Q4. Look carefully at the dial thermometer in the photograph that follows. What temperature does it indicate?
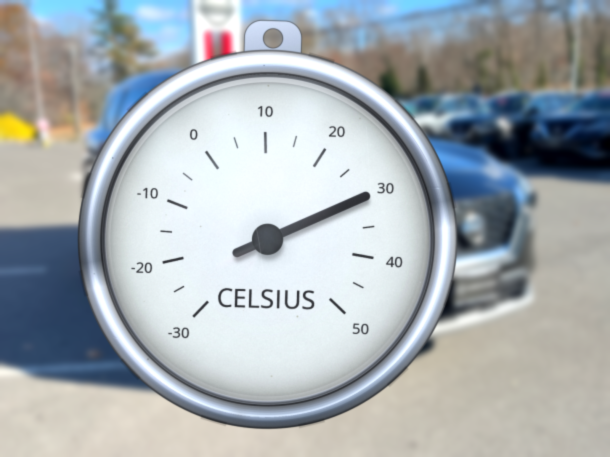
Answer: 30 °C
